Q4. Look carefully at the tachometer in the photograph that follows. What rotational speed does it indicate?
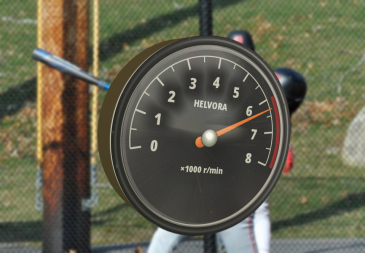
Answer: 6250 rpm
